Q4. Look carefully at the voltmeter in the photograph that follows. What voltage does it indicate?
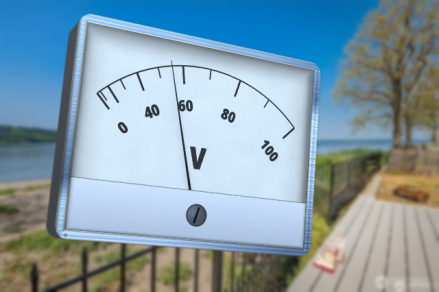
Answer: 55 V
